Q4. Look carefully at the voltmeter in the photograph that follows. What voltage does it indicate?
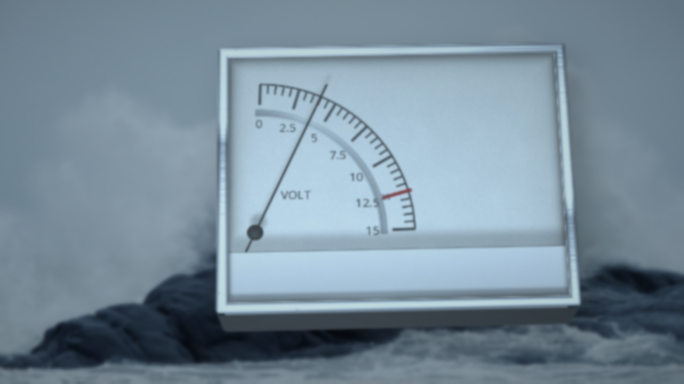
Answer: 4 V
